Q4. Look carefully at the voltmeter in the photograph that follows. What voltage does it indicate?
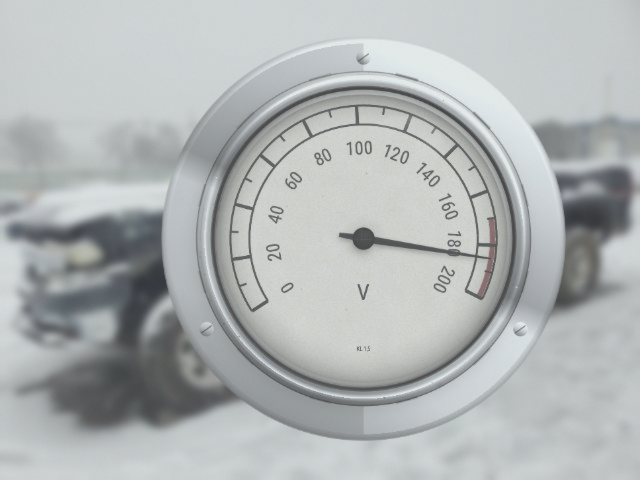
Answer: 185 V
